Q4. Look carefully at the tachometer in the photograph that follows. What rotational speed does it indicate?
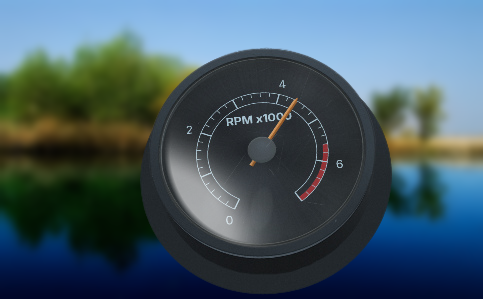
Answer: 4400 rpm
